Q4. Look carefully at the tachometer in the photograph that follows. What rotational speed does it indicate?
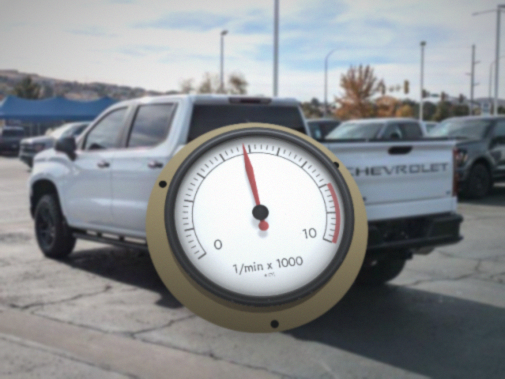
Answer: 4800 rpm
